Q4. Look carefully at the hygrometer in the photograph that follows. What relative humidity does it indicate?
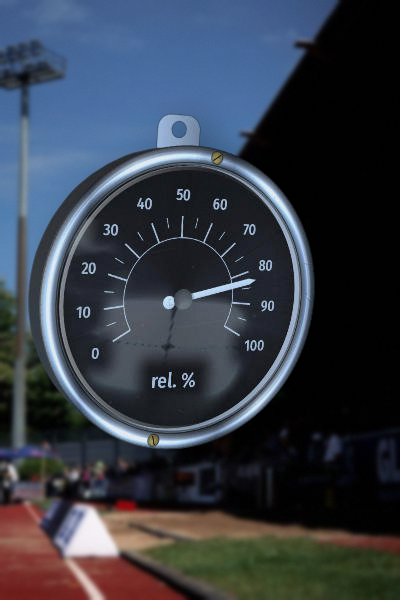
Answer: 82.5 %
